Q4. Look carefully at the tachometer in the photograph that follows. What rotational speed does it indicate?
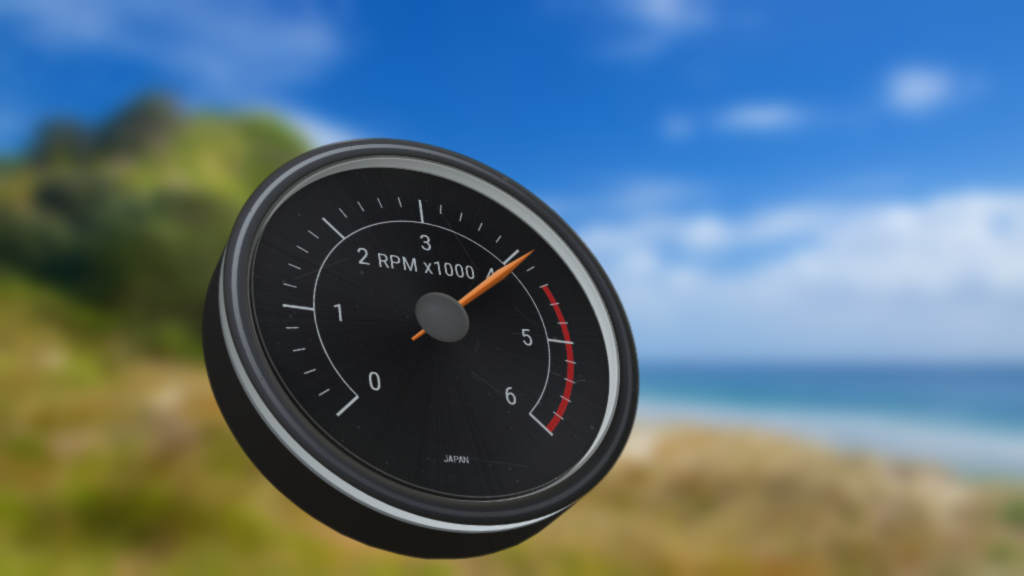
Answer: 4100 rpm
